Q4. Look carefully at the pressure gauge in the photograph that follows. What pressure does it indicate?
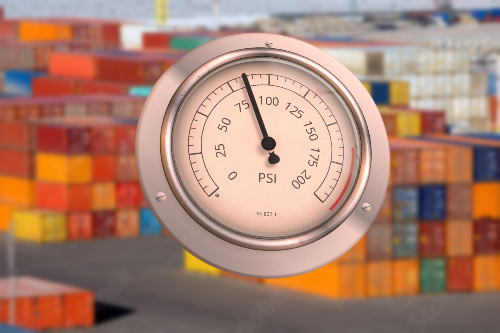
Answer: 85 psi
